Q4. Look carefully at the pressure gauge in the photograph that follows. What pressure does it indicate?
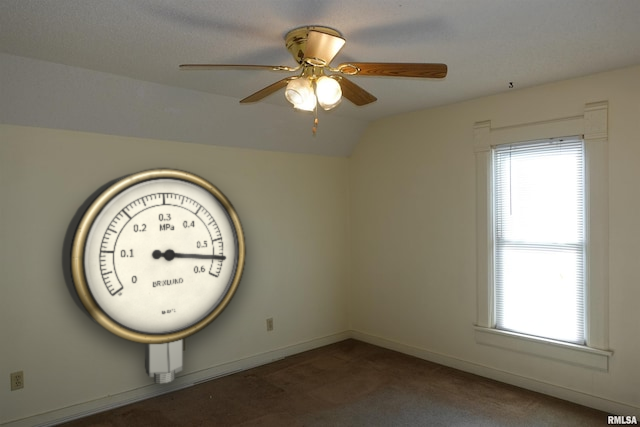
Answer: 0.55 MPa
